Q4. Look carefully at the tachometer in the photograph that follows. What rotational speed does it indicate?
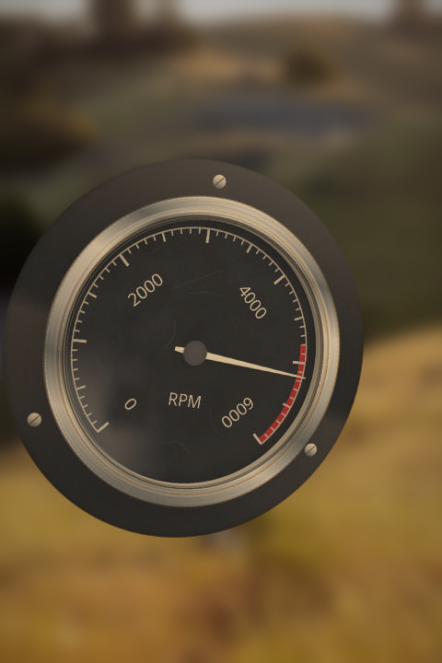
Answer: 5150 rpm
